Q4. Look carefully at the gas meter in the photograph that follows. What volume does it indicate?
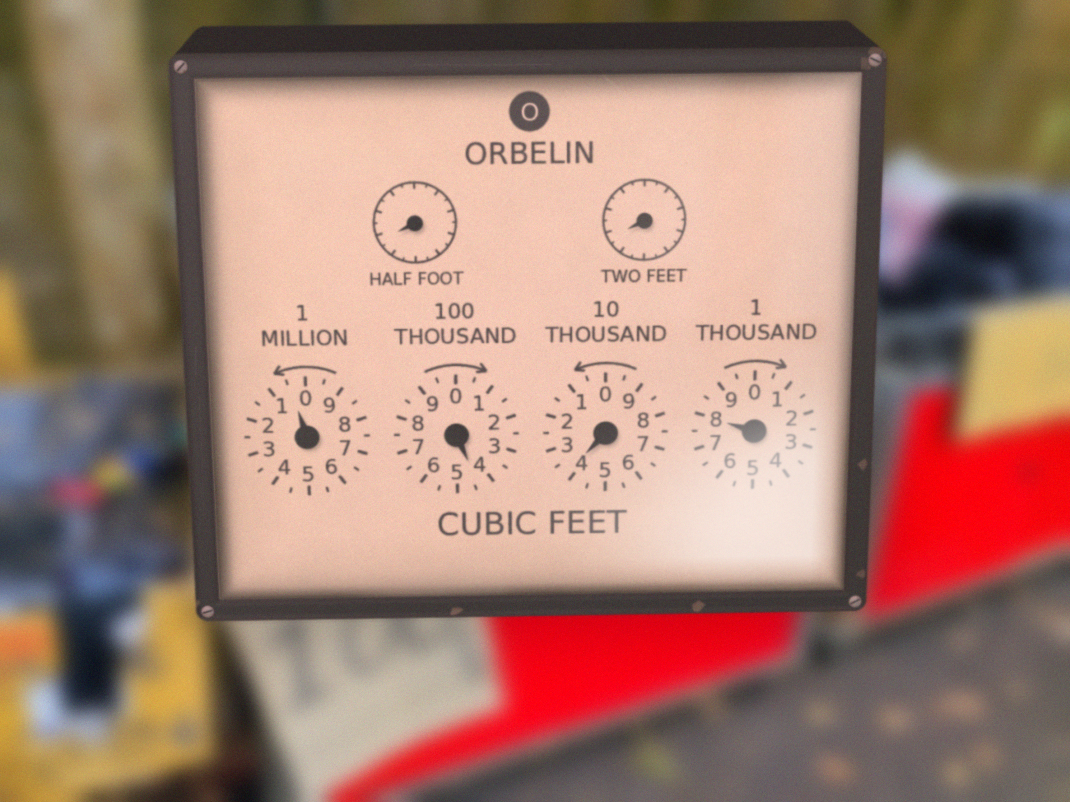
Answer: 43800 ft³
